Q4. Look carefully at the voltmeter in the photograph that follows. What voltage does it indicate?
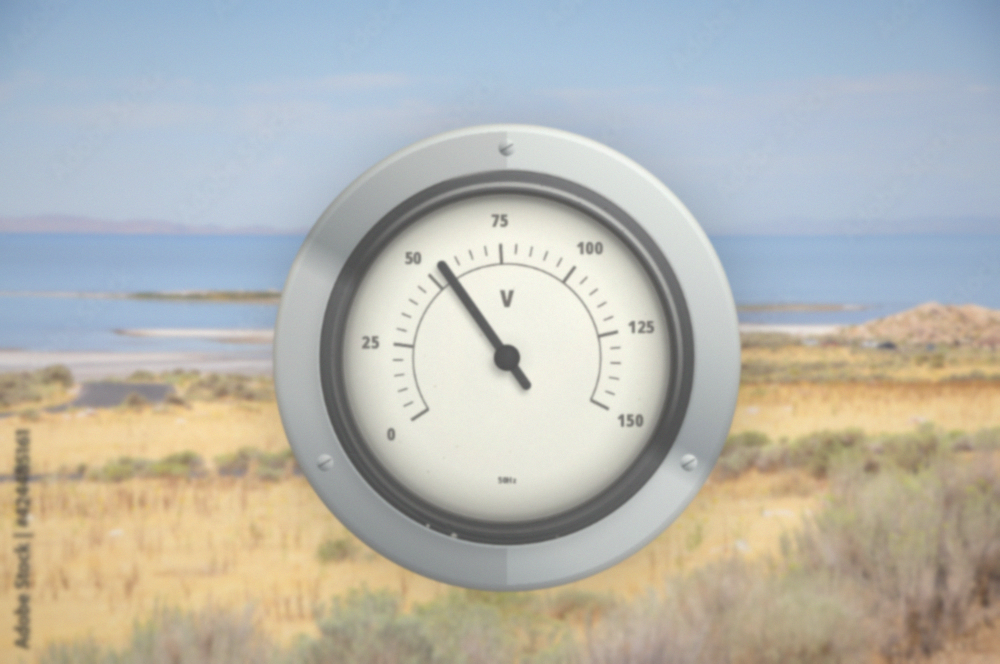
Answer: 55 V
